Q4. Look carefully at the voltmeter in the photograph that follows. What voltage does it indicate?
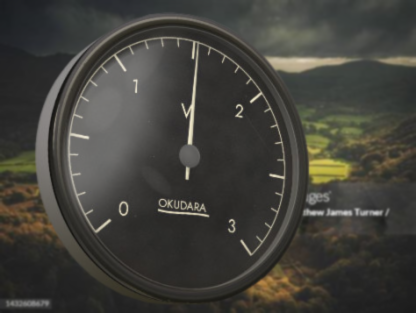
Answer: 1.5 V
